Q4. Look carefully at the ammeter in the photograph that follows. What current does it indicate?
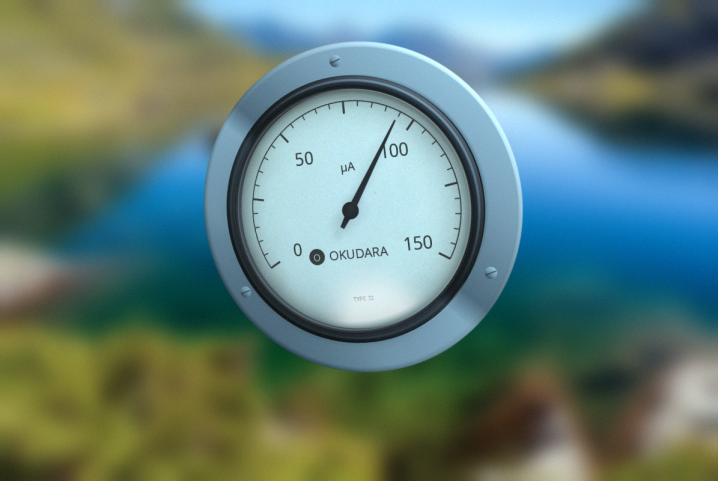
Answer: 95 µA
